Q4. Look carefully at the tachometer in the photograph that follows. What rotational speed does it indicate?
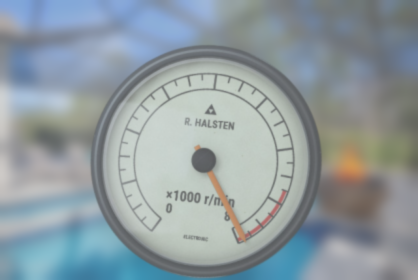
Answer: 7875 rpm
